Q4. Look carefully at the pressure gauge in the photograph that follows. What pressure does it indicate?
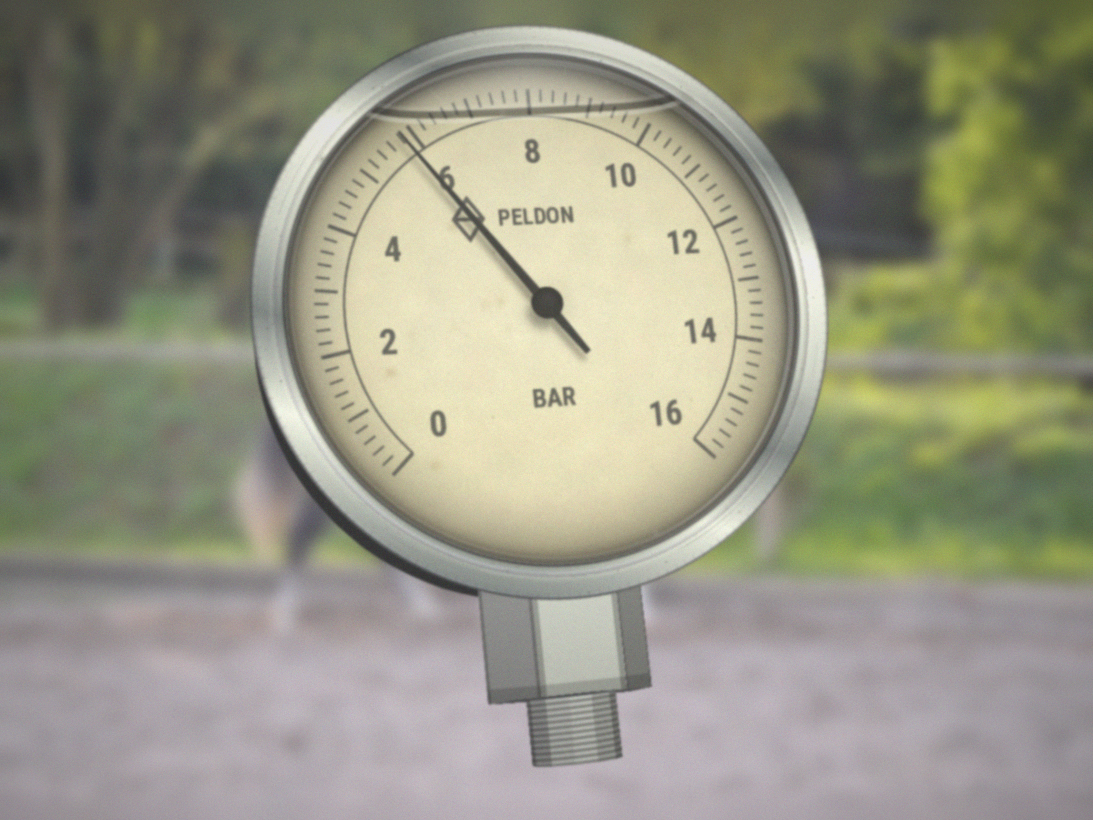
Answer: 5.8 bar
